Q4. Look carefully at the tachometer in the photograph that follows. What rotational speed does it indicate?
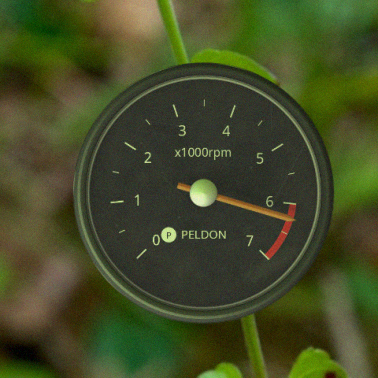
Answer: 6250 rpm
